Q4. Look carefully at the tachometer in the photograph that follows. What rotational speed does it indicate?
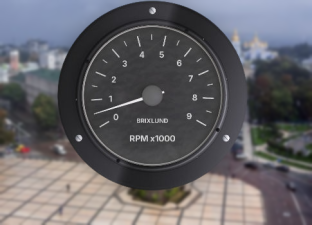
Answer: 500 rpm
